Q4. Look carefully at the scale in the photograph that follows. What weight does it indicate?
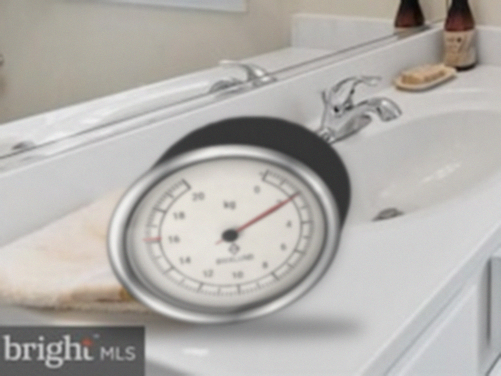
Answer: 2 kg
